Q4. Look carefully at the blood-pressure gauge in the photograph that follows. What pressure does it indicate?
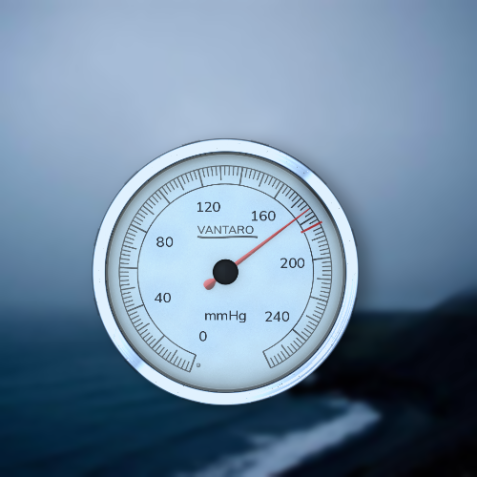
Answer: 176 mmHg
